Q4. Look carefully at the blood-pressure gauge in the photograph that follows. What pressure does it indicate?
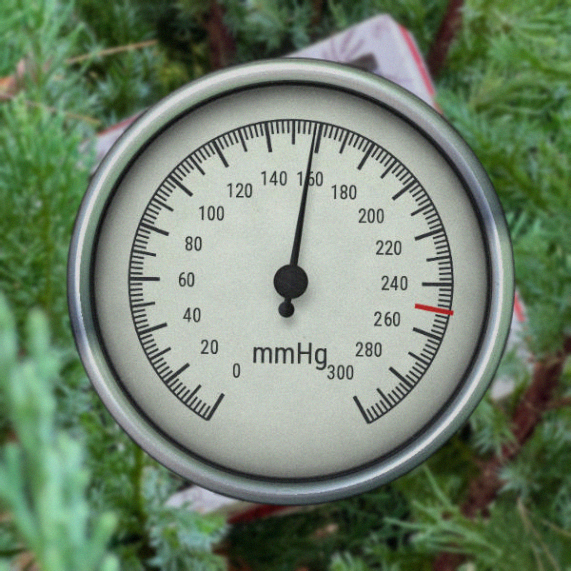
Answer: 158 mmHg
